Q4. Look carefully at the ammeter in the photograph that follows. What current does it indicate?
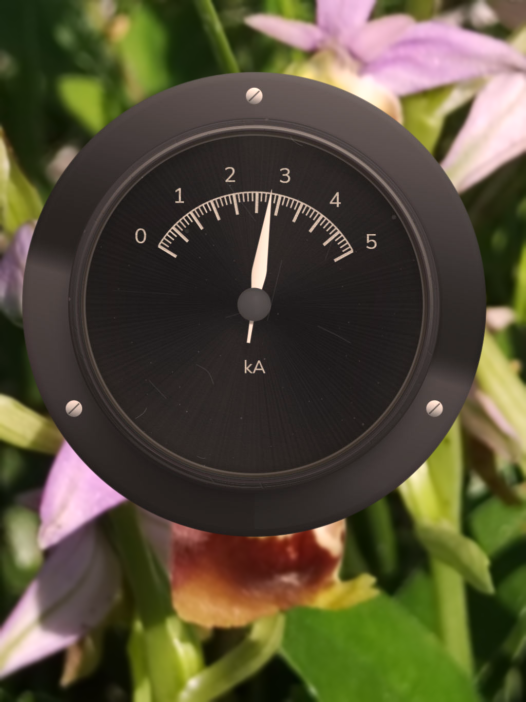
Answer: 2.8 kA
